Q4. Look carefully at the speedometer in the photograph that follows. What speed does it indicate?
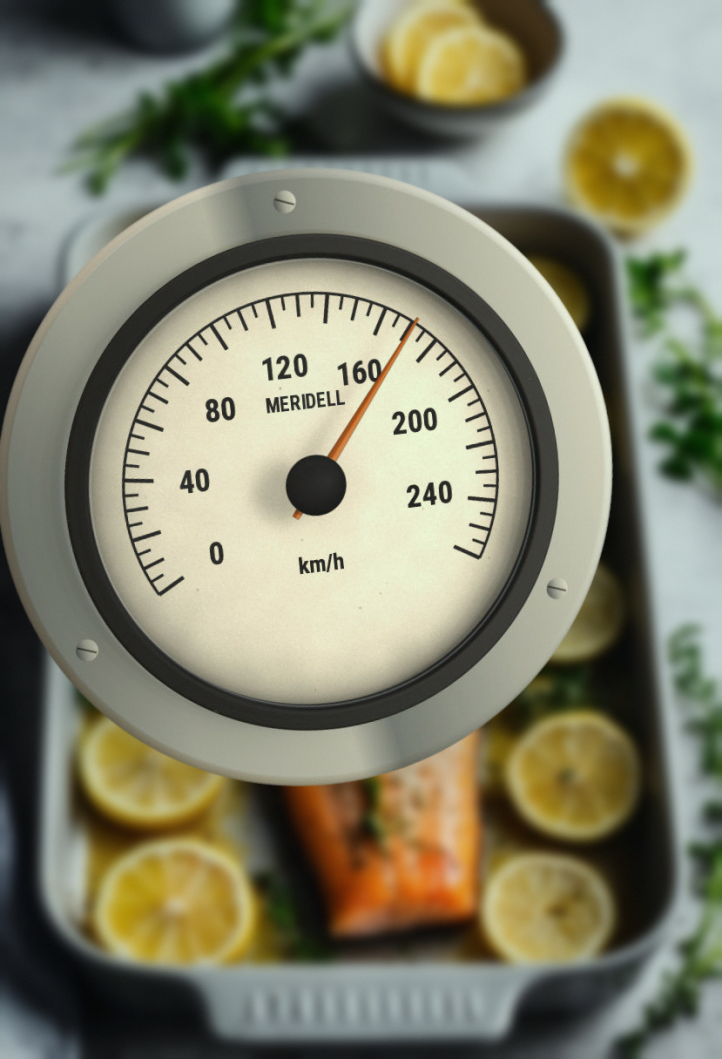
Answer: 170 km/h
